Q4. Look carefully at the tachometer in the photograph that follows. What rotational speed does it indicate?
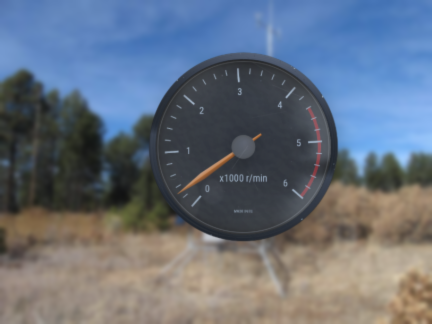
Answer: 300 rpm
